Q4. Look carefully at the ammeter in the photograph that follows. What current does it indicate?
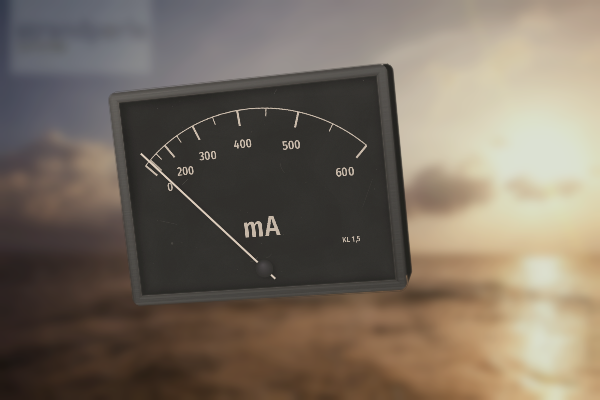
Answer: 100 mA
